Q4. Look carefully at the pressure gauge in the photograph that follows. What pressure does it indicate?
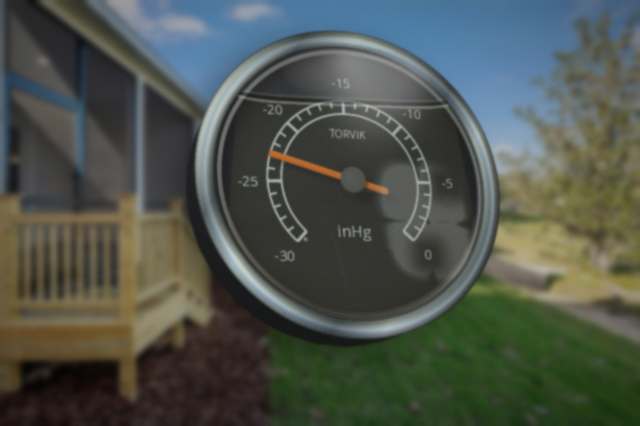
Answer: -23 inHg
